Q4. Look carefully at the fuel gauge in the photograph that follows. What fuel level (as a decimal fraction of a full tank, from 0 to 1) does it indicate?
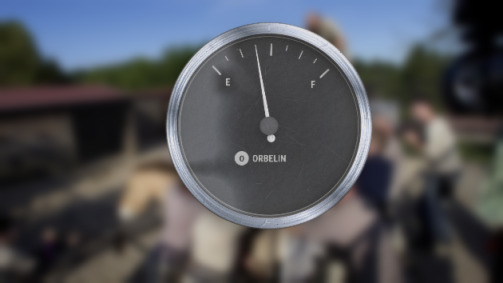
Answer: 0.375
